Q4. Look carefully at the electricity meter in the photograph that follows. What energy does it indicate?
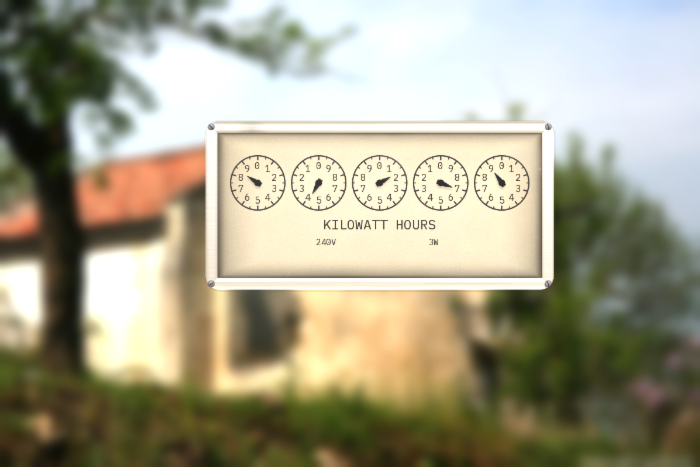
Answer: 84169 kWh
